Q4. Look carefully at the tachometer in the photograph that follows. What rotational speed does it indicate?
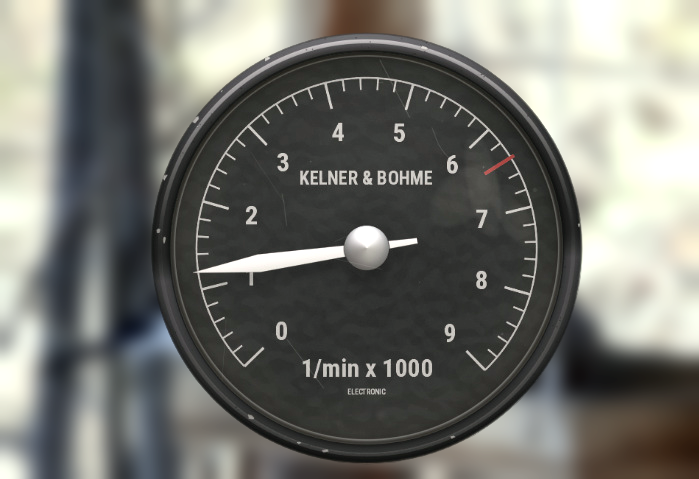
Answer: 1200 rpm
